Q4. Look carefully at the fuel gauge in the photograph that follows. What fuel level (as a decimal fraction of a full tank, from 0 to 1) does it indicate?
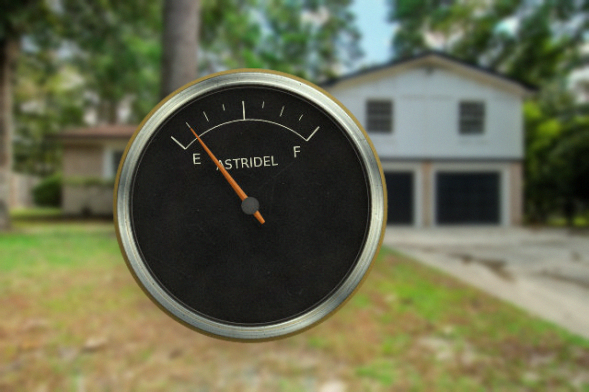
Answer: 0.125
